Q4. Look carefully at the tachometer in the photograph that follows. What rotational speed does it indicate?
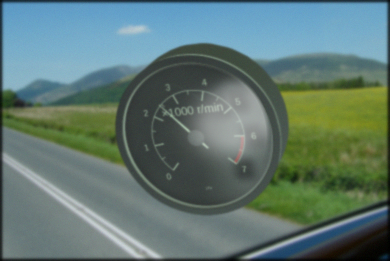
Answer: 2500 rpm
